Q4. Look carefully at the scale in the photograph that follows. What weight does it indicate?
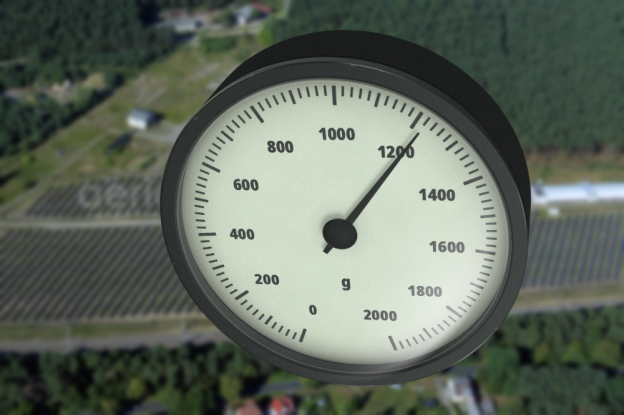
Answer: 1220 g
